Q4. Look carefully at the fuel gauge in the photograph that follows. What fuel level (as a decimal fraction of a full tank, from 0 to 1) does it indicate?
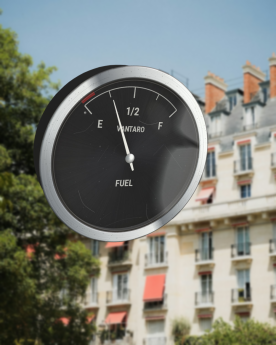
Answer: 0.25
